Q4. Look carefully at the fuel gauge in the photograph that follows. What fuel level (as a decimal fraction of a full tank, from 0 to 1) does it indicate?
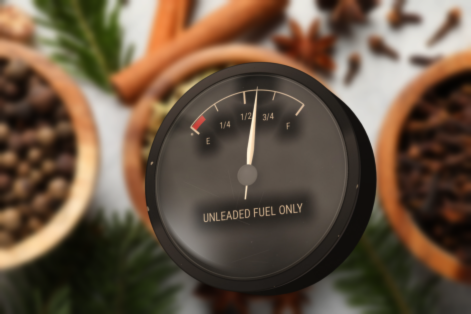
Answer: 0.625
